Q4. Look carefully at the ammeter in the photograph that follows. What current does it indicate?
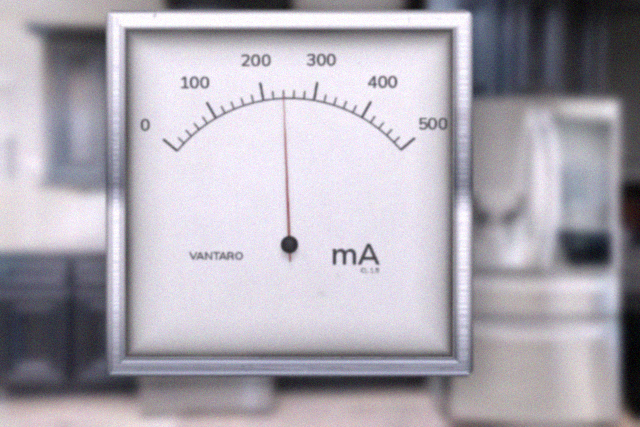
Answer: 240 mA
